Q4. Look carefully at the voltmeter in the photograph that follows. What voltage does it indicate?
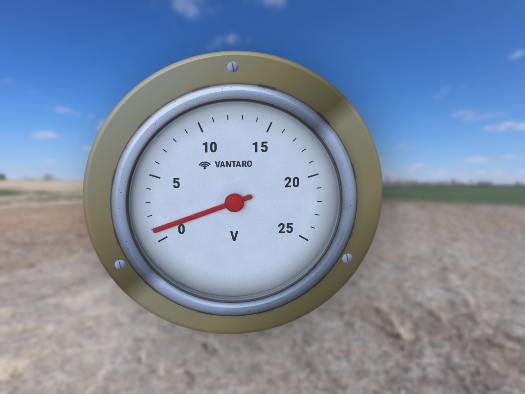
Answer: 1 V
